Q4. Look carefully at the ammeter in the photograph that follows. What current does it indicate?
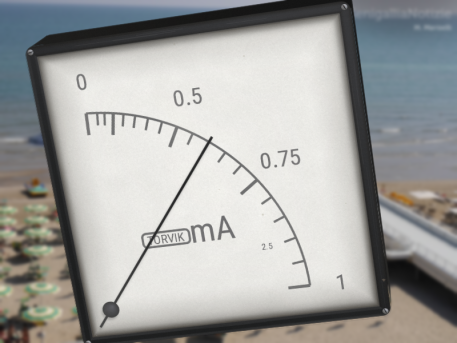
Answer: 0.6 mA
